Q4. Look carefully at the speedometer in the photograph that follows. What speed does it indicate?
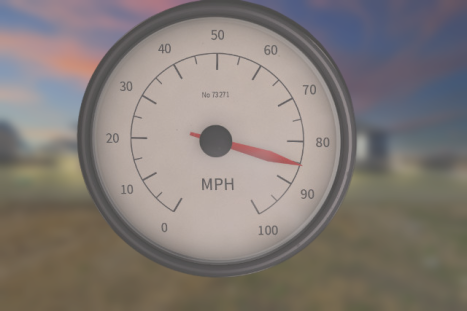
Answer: 85 mph
